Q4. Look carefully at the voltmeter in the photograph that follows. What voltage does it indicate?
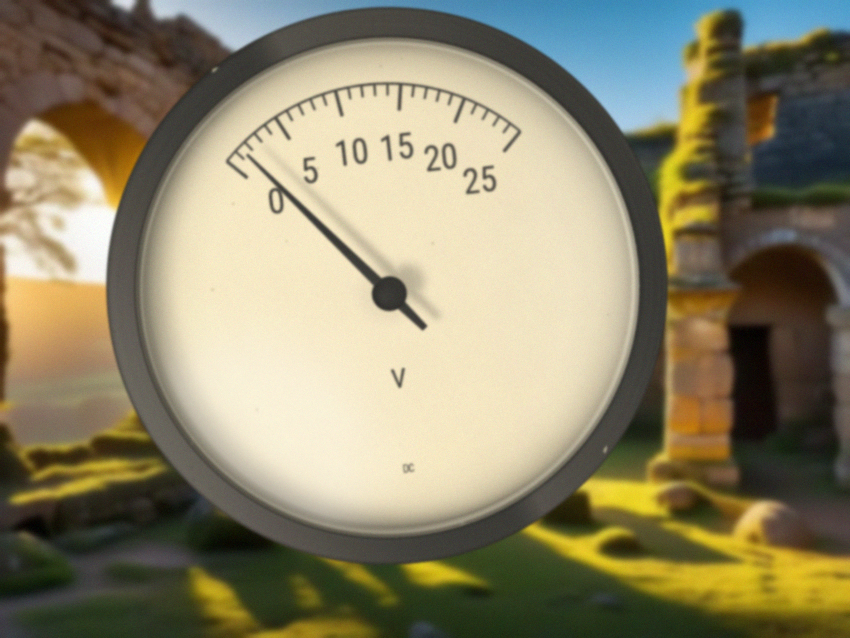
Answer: 1.5 V
